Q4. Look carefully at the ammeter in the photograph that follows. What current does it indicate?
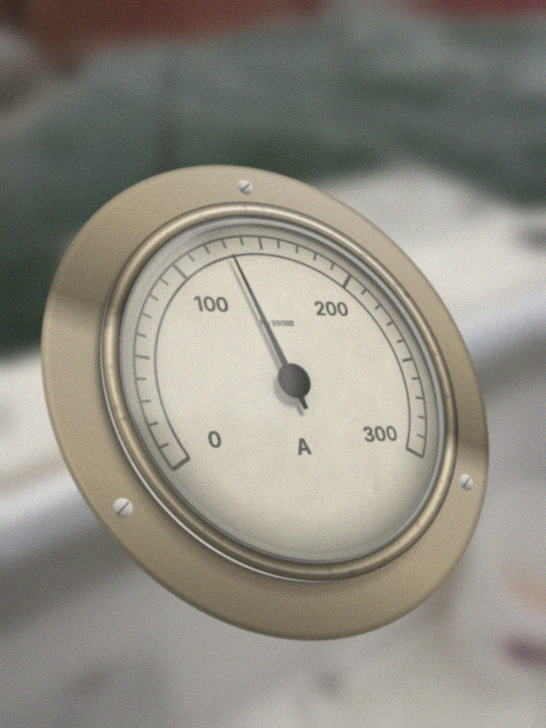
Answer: 130 A
